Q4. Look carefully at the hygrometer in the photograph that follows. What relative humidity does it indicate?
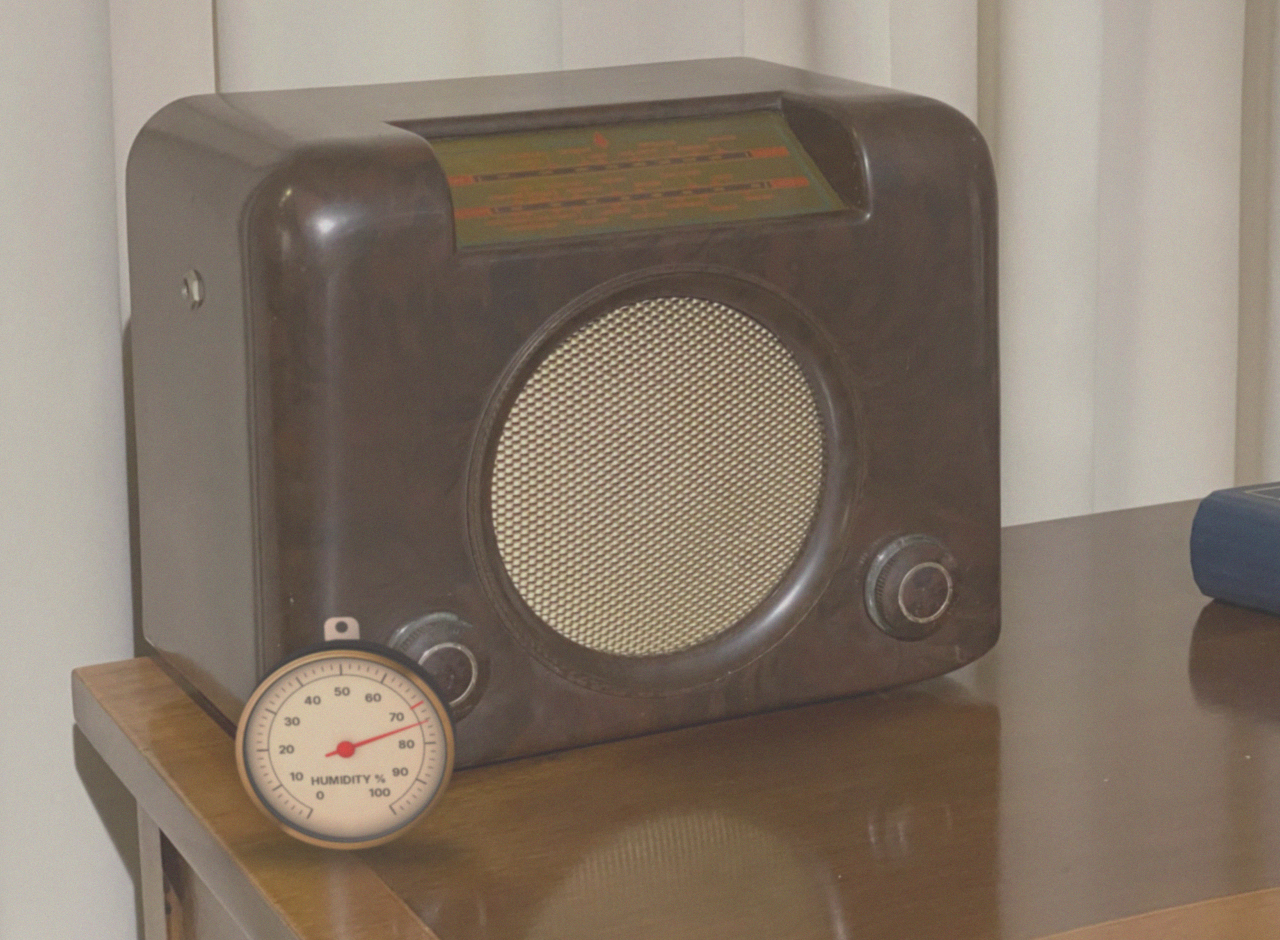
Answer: 74 %
